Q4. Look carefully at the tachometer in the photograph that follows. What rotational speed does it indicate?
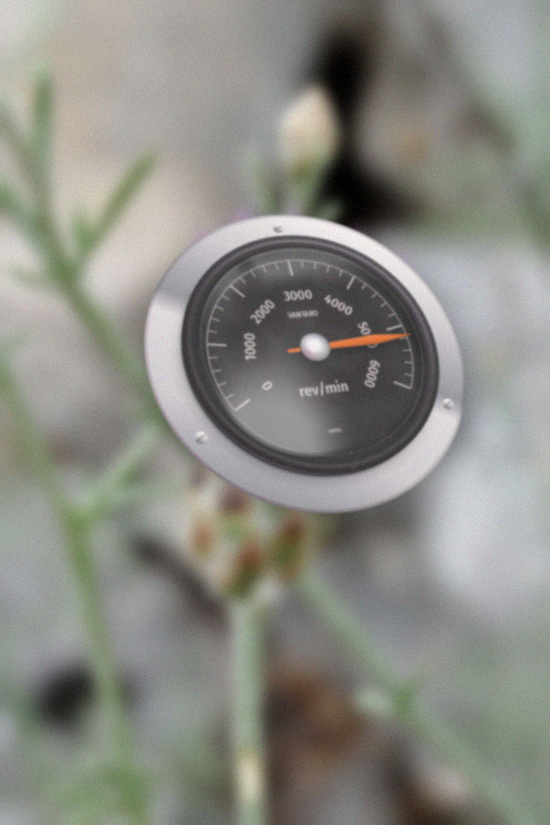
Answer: 5200 rpm
